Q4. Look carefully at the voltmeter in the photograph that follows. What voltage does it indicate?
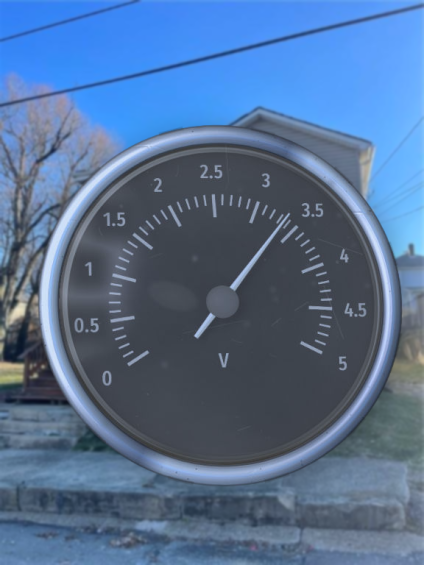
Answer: 3.35 V
